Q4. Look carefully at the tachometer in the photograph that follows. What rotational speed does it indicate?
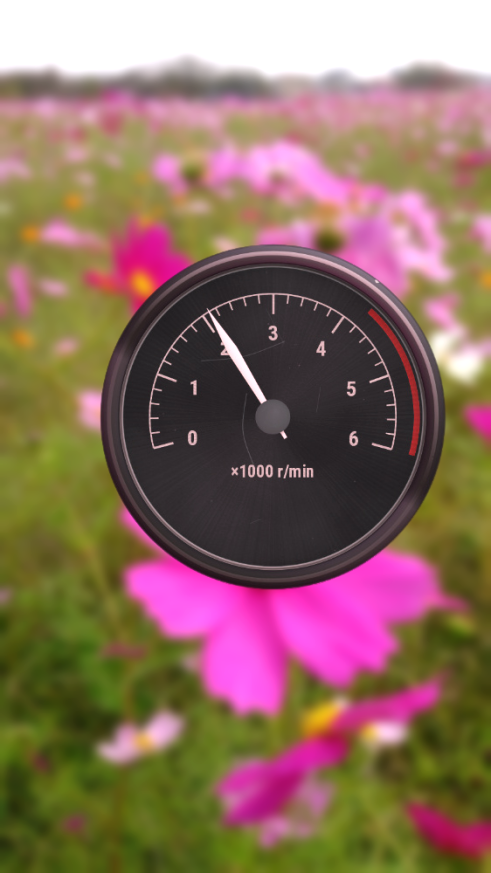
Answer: 2100 rpm
